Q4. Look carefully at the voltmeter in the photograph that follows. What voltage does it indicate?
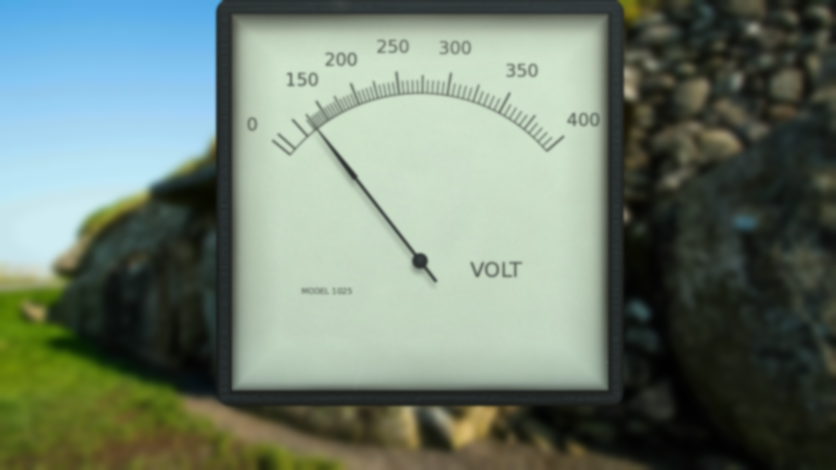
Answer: 125 V
